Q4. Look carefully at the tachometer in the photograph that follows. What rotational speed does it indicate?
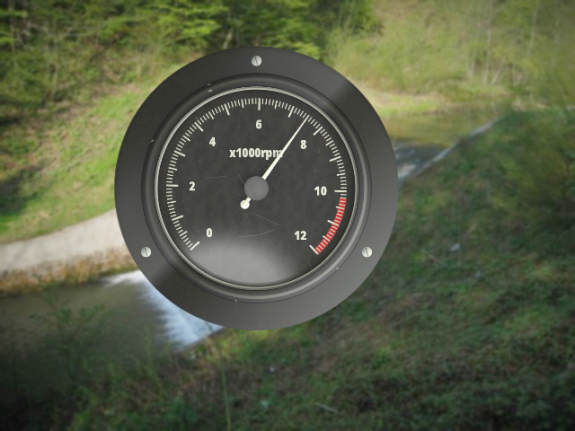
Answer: 7500 rpm
